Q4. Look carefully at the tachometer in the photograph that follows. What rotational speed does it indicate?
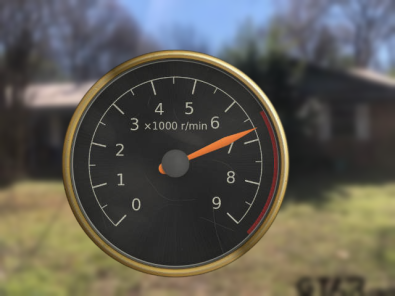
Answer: 6750 rpm
